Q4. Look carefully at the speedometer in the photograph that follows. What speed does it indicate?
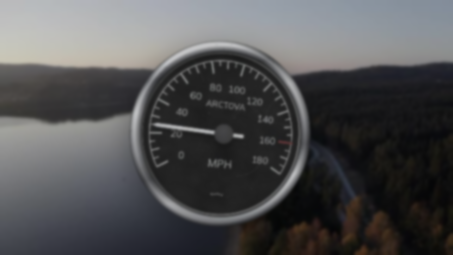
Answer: 25 mph
